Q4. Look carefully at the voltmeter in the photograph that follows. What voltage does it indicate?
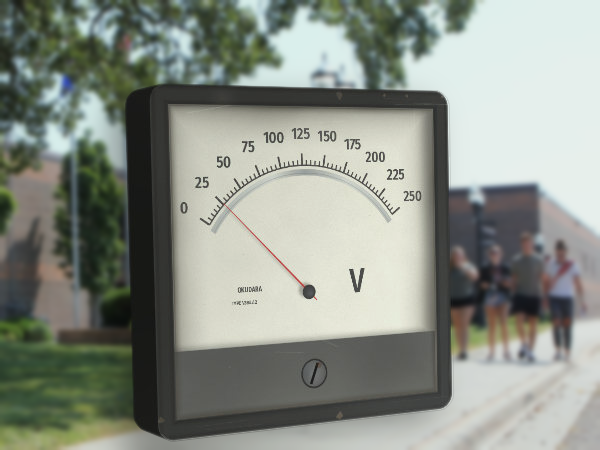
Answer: 25 V
